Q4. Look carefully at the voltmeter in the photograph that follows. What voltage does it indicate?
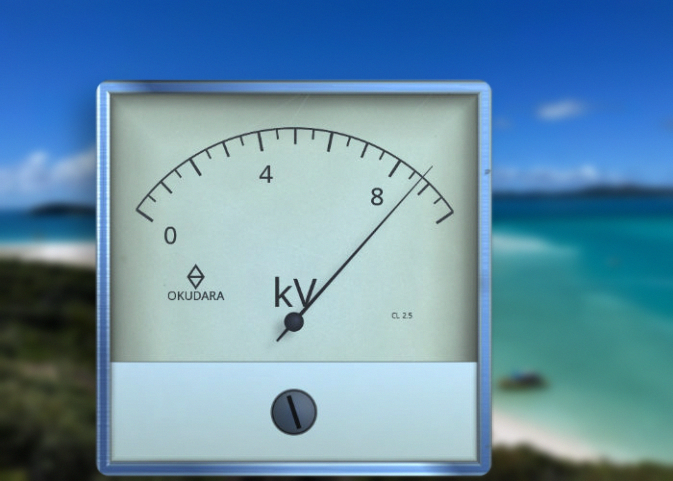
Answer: 8.75 kV
